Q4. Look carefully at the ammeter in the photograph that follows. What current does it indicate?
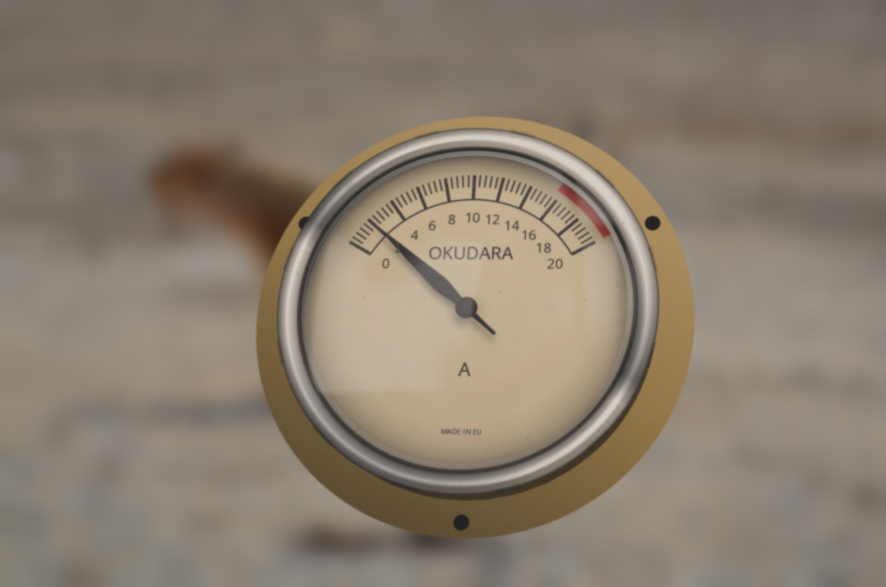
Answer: 2 A
